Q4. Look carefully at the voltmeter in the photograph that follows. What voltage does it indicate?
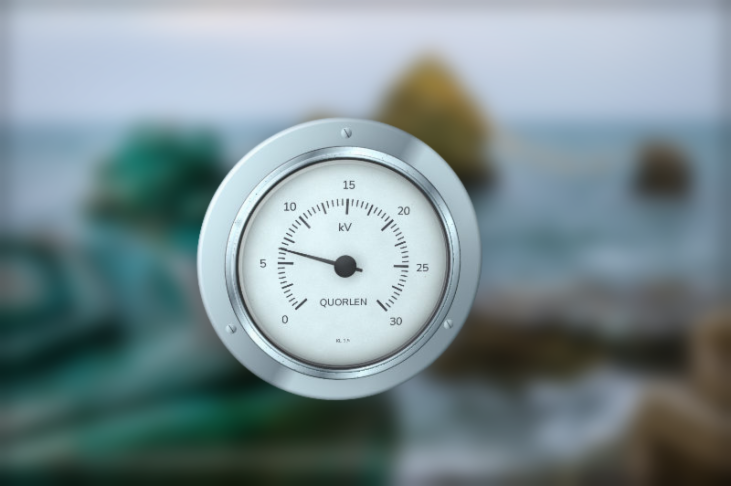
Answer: 6.5 kV
